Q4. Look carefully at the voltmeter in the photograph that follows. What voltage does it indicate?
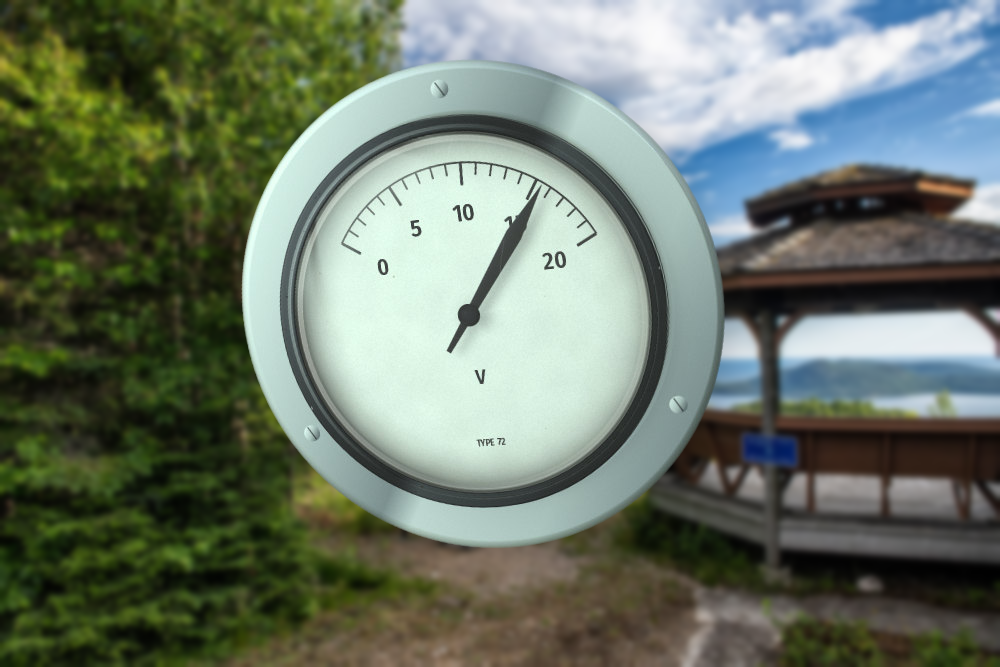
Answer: 15.5 V
